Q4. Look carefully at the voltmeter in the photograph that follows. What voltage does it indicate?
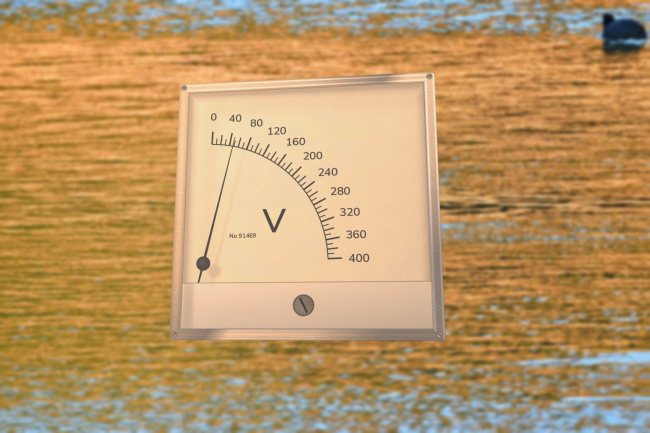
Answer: 50 V
